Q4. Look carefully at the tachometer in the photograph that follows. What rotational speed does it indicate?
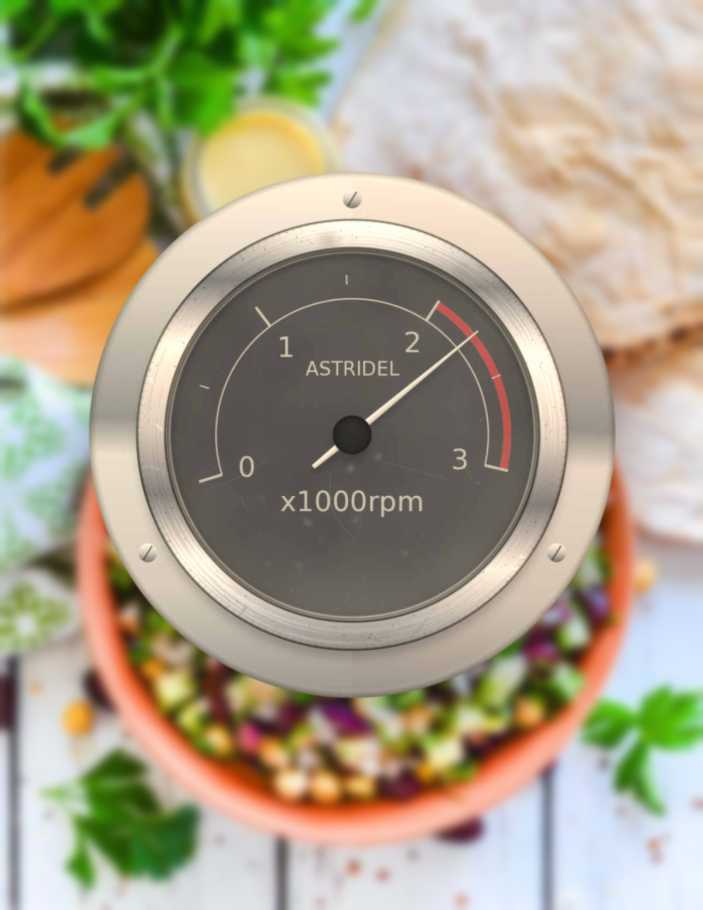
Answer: 2250 rpm
